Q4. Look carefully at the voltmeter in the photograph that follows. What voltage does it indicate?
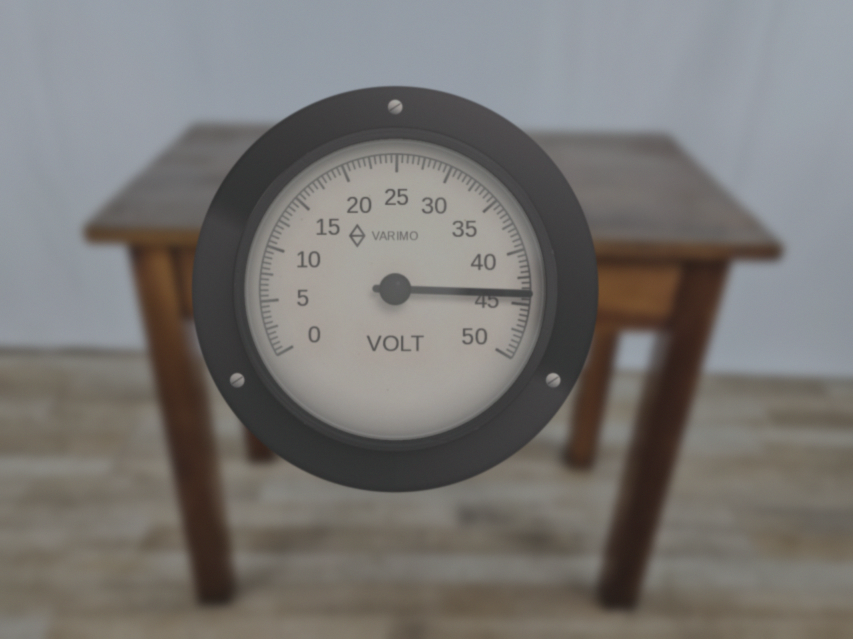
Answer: 44 V
